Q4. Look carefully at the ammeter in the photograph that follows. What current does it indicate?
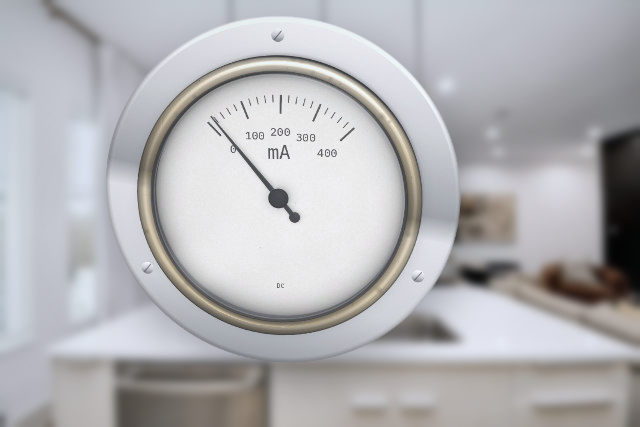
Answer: 20 mA
